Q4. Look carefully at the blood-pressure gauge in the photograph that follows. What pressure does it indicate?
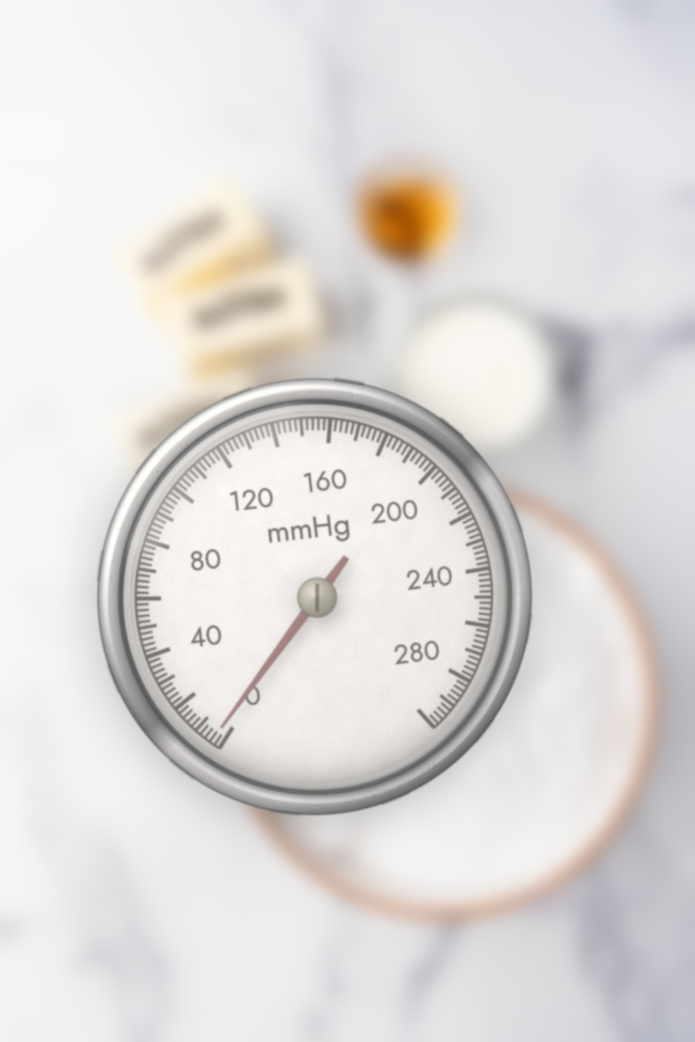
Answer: 4 mmHg
